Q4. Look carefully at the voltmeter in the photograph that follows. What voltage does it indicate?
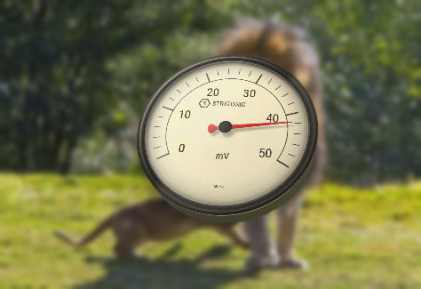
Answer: 42 mV
